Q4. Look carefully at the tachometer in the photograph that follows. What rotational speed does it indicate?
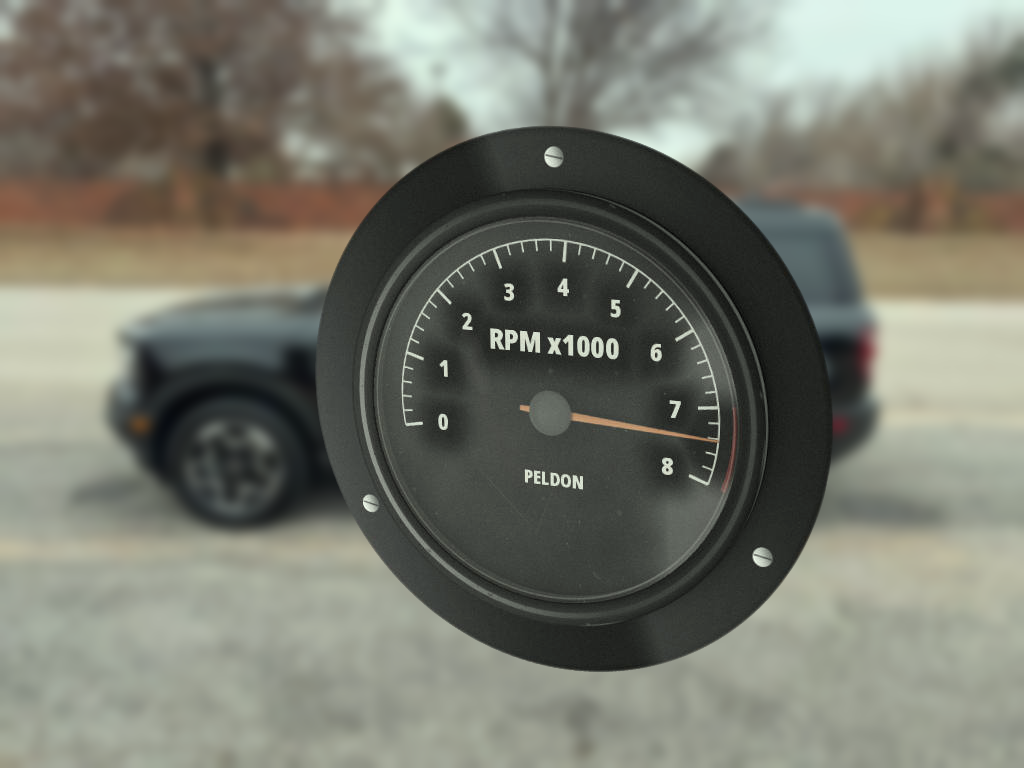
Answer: 7400 rpm
